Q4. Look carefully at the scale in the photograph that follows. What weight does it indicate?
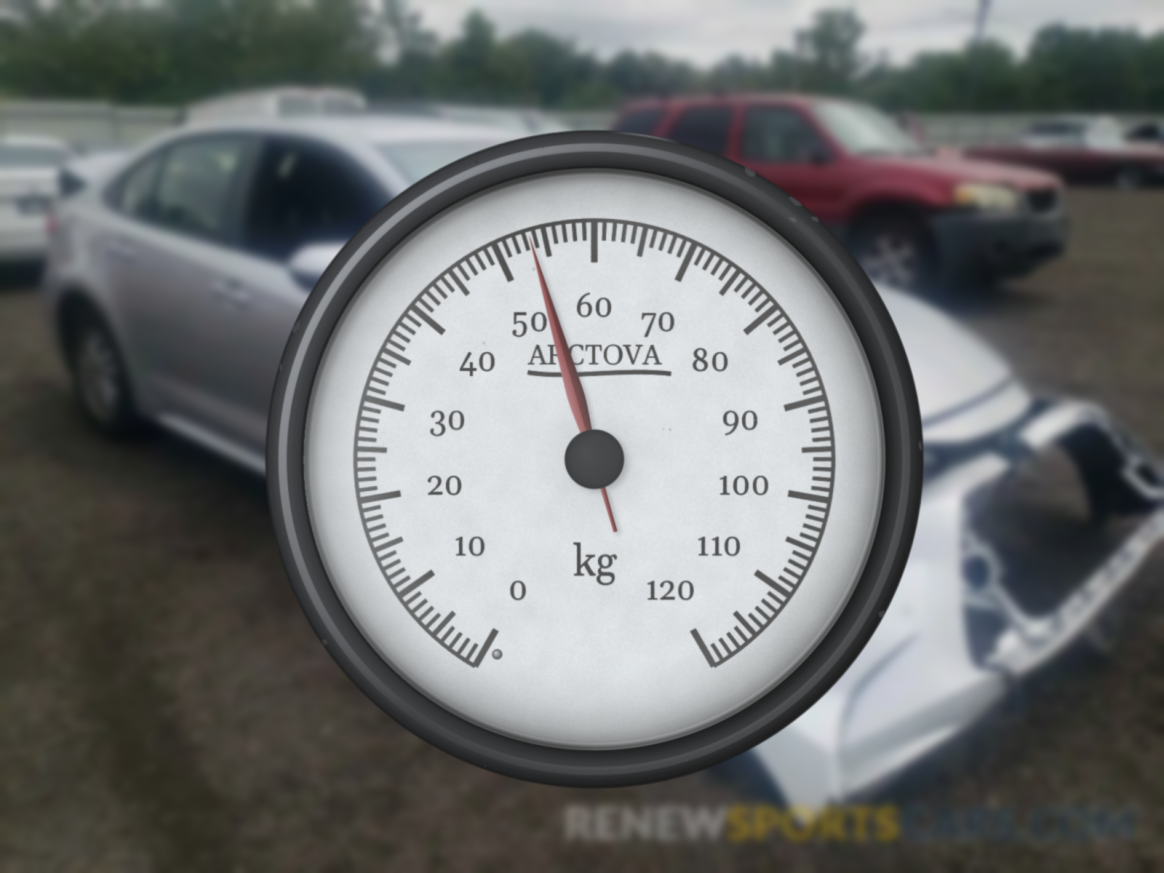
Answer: 53.5 kg
